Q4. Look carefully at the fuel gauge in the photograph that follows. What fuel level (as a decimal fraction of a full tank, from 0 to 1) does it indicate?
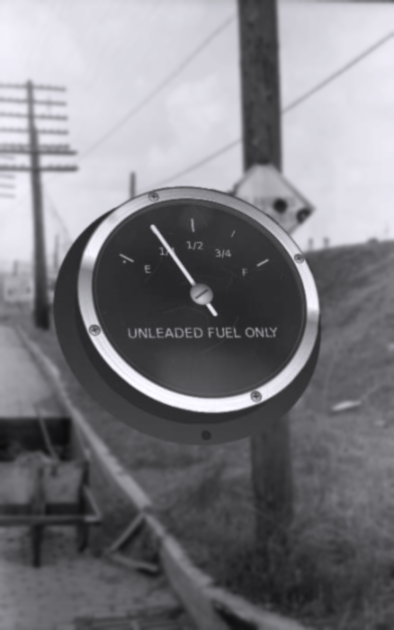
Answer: 0.25
